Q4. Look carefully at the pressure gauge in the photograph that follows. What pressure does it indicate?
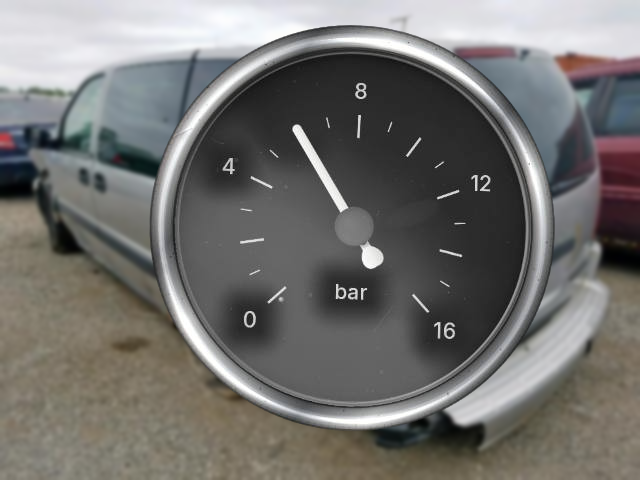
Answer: 6 bar
